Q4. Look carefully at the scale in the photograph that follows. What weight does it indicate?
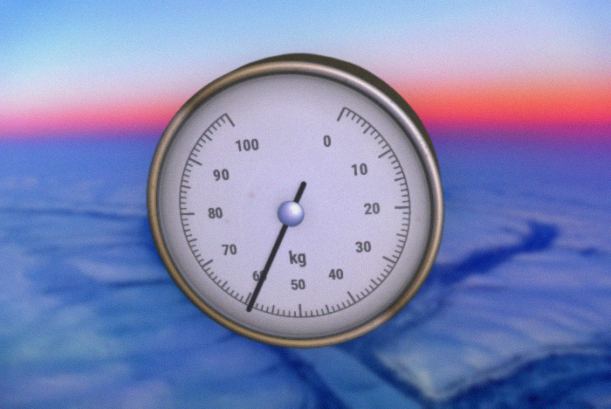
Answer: 59 kg
